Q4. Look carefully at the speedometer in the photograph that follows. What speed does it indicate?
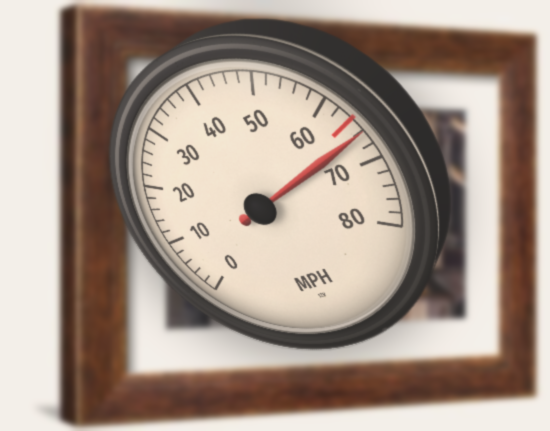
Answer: 66 mph
